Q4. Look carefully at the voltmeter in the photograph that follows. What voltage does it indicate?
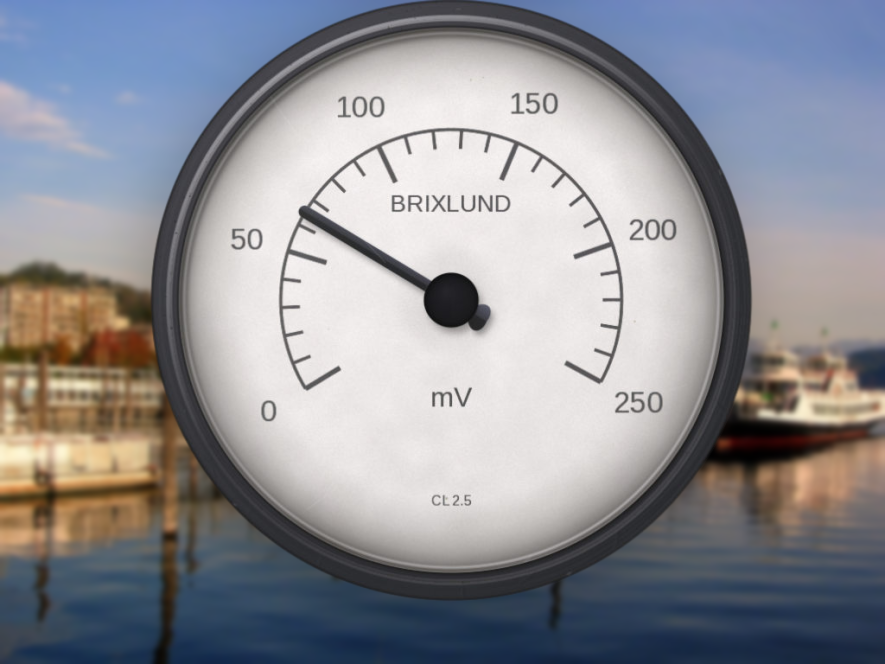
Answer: 65 mV
